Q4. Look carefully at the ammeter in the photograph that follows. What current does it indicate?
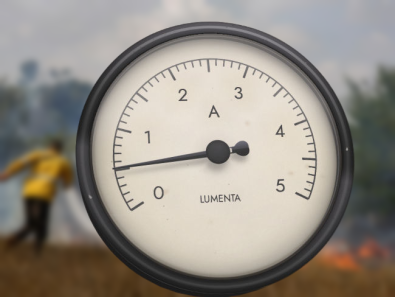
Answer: 0.5 A
